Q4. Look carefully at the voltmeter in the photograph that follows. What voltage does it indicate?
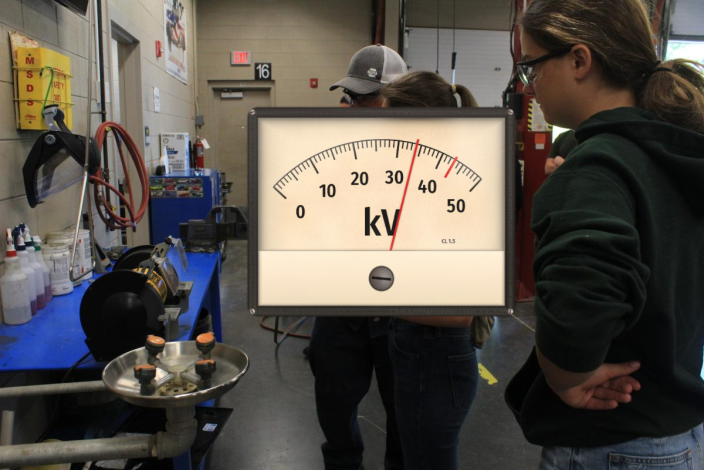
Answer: 34 kV
